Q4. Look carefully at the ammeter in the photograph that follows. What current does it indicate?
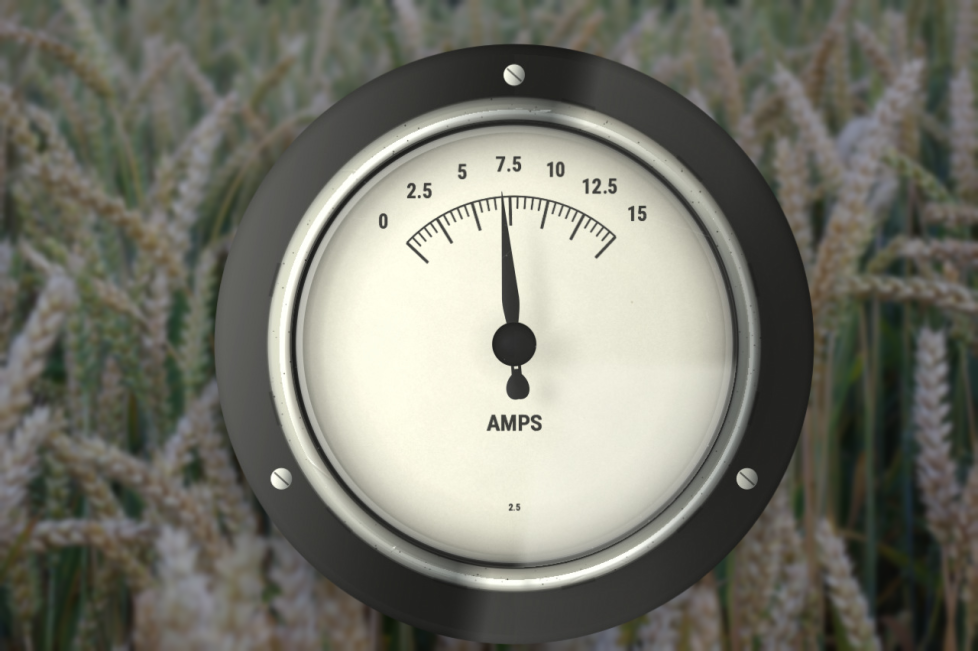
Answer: 7 A
